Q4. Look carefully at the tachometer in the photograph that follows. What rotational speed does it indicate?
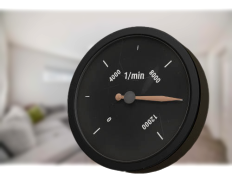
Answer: 10000 rpm
